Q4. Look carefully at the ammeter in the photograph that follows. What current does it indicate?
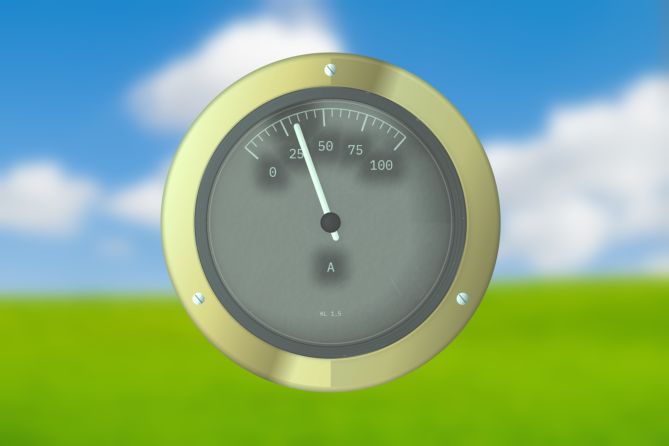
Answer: 32.5 A
